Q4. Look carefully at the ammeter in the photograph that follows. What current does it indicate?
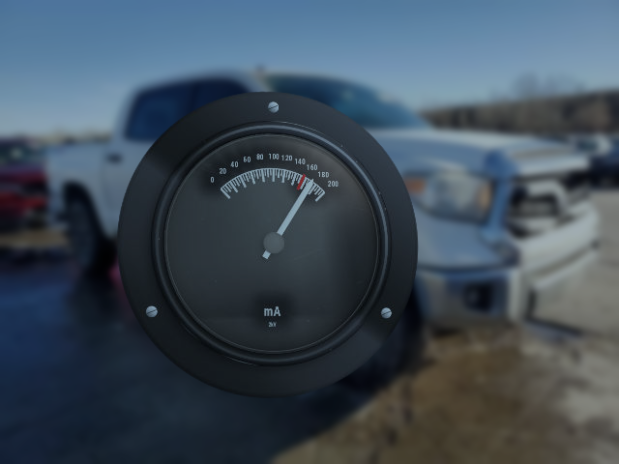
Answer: 170 mA
